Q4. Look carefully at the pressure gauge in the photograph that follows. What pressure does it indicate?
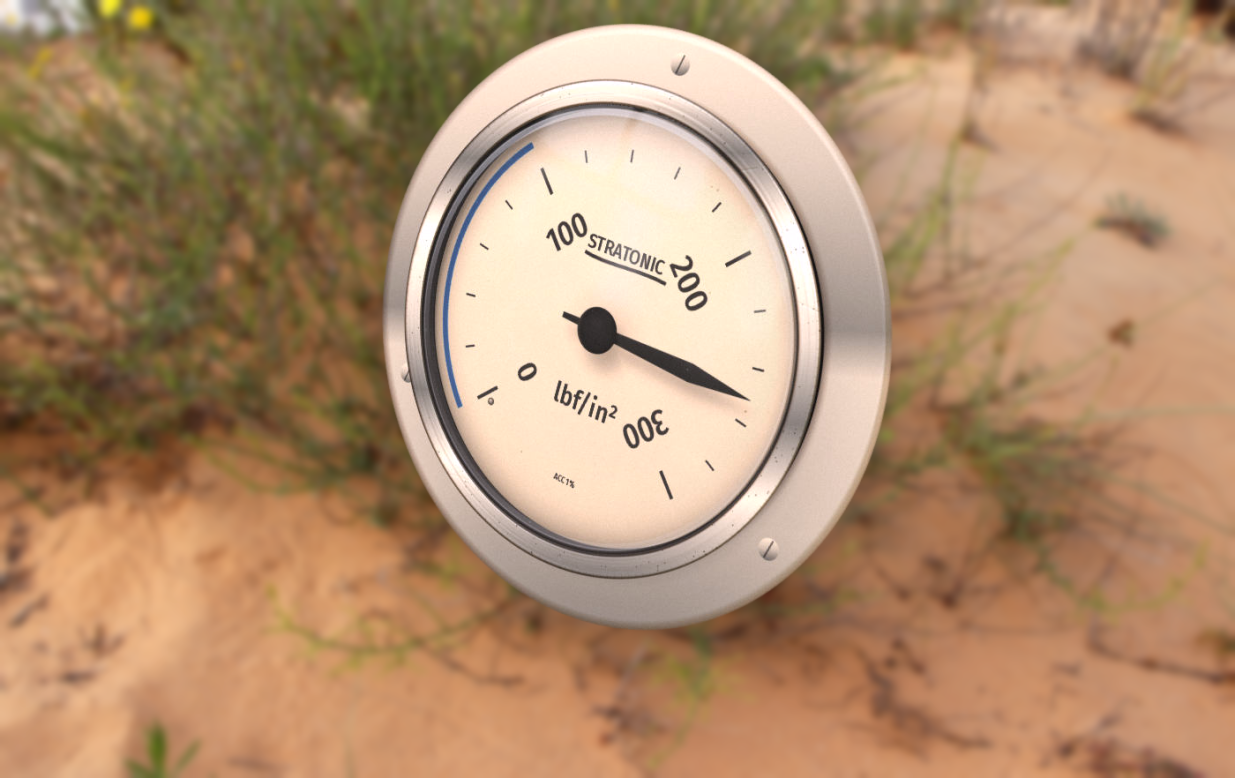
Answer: 250 psi
